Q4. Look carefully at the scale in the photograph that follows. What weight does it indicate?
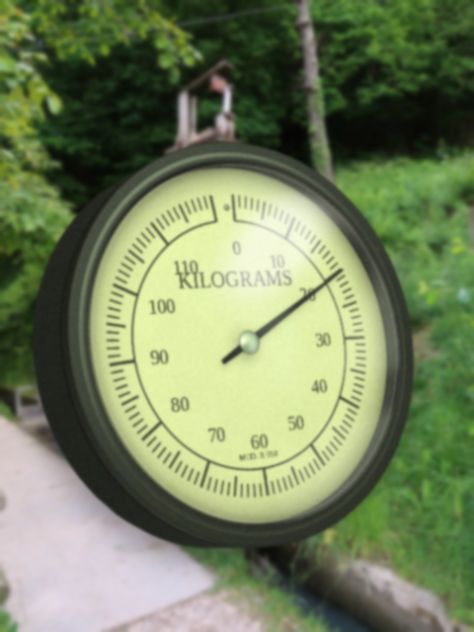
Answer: 20 kg
